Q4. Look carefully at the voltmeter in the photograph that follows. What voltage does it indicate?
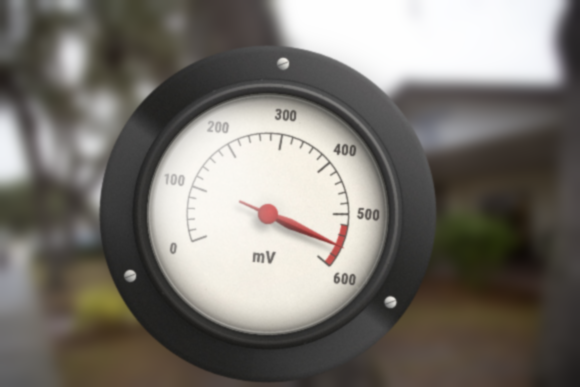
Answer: 560 mV
